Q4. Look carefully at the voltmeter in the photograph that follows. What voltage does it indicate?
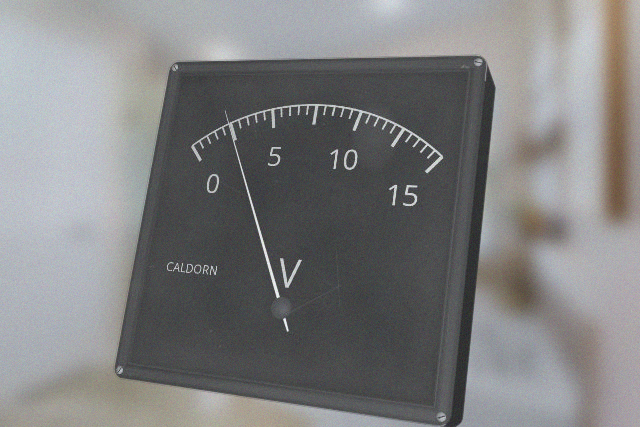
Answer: 2.5 V
